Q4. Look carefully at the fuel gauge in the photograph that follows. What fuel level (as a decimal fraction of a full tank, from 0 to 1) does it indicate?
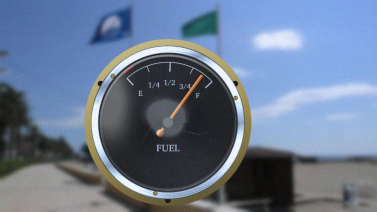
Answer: 0.875
